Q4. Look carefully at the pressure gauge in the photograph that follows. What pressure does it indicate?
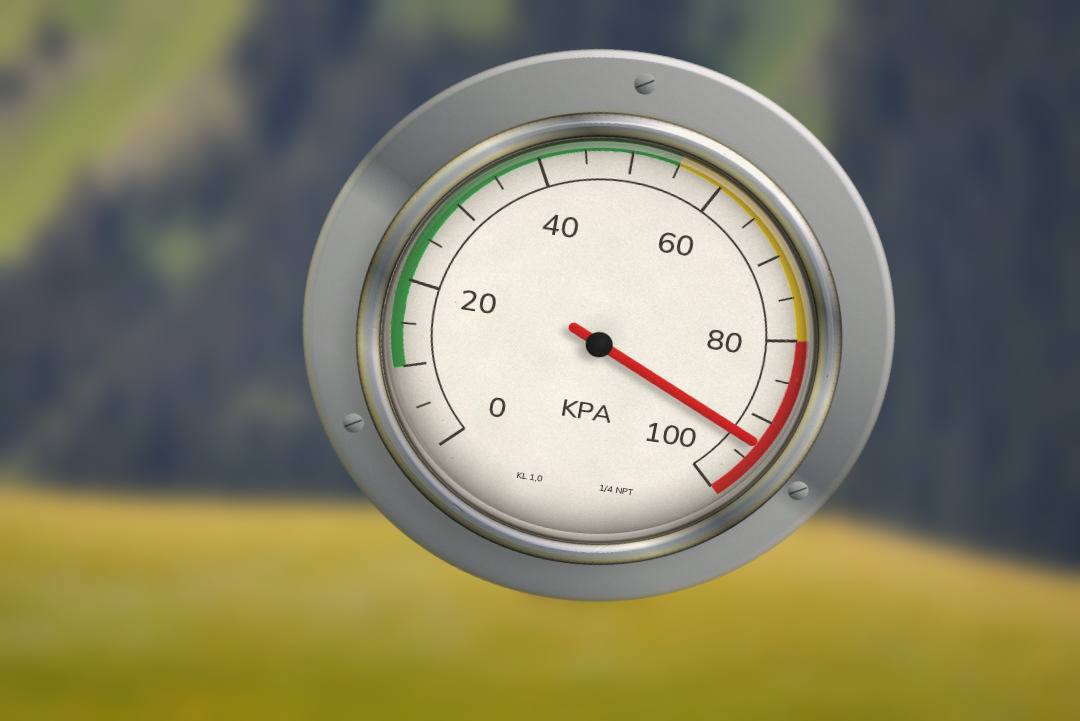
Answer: 92.5 kPa
